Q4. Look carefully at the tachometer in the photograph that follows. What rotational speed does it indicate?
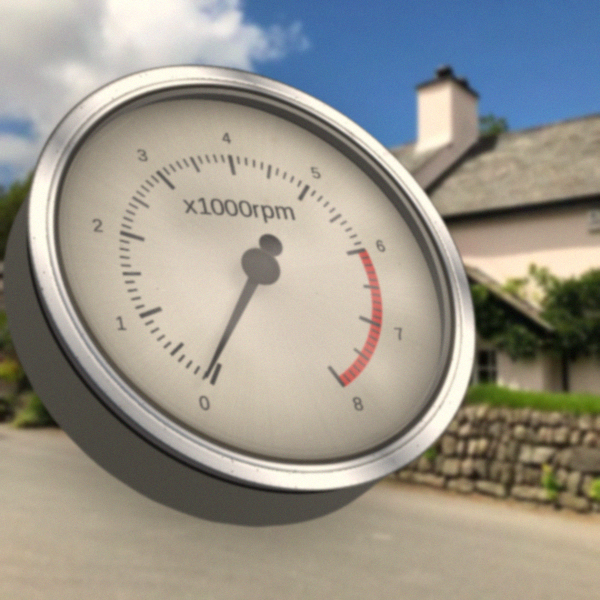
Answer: 100 rpm
